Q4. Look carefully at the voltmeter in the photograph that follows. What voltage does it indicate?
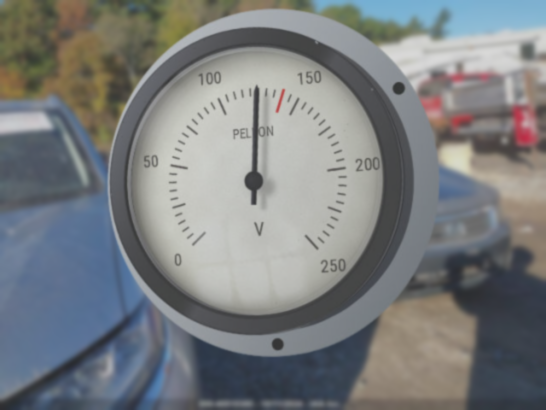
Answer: 125 V
